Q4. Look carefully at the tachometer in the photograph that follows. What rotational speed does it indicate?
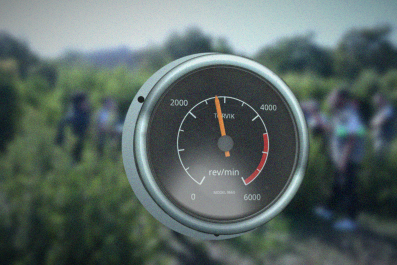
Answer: 2750 rpm
